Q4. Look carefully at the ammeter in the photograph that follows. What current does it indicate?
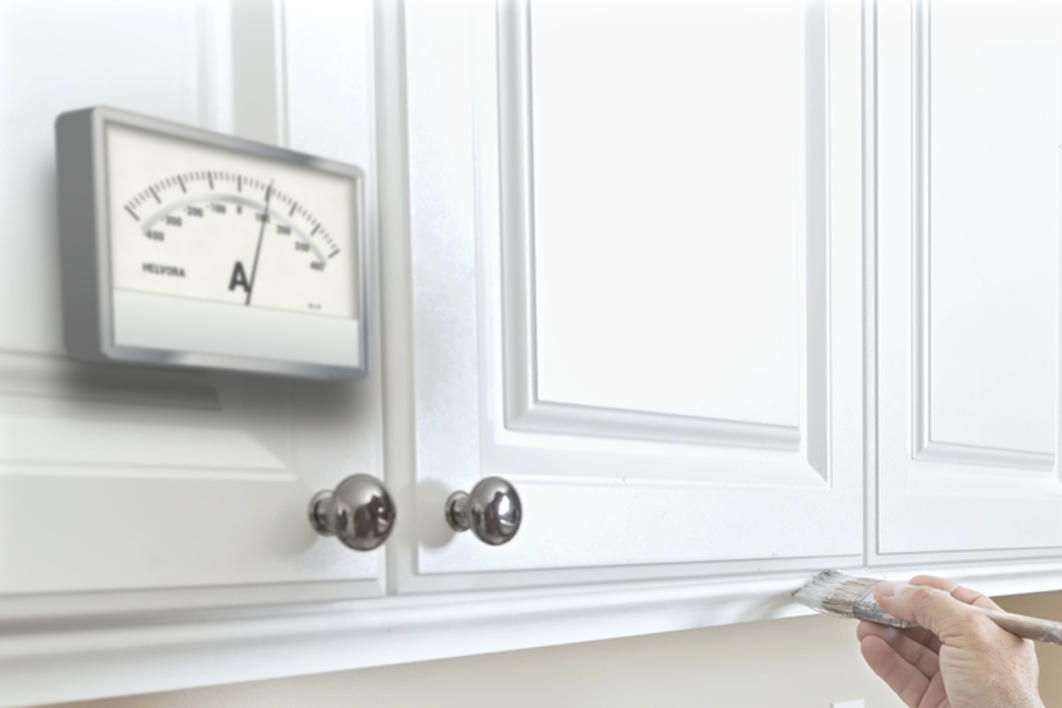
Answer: 100 A
